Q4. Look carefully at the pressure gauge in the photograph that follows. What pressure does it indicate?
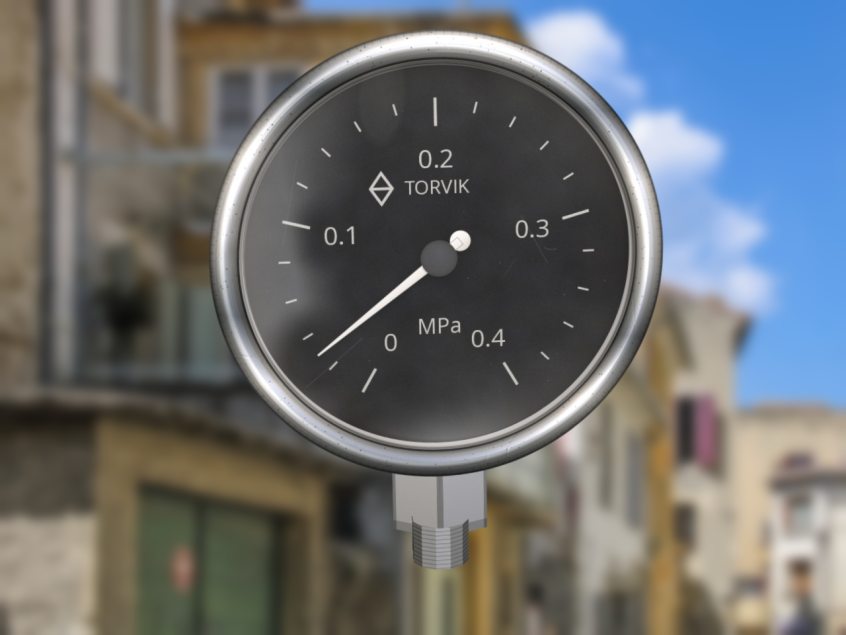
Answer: 0.03 MPa
